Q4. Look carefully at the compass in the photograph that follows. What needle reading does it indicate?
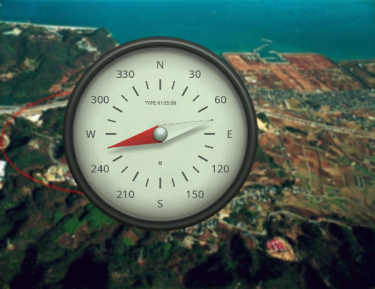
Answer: 255 °
